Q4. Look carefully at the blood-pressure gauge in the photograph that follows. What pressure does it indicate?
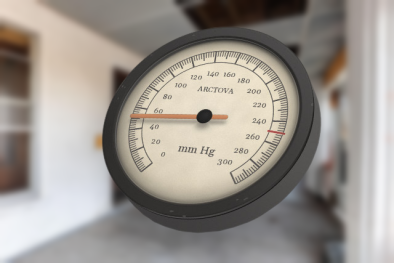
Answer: 50 mmHg
